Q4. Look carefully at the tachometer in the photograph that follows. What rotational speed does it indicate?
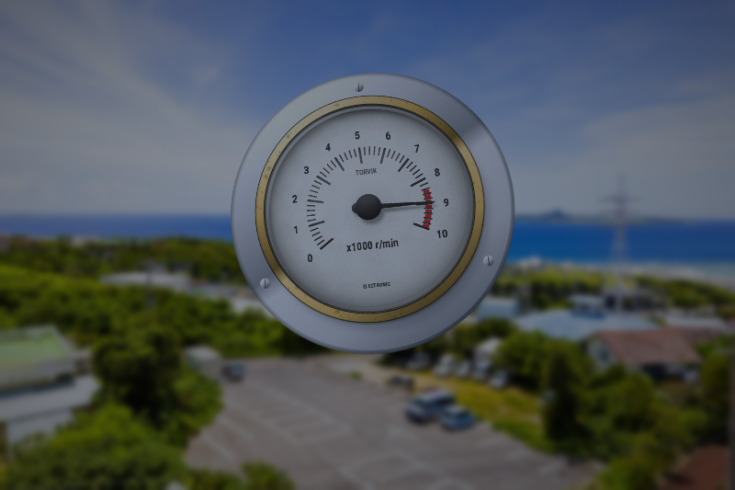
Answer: 9000 rpm
